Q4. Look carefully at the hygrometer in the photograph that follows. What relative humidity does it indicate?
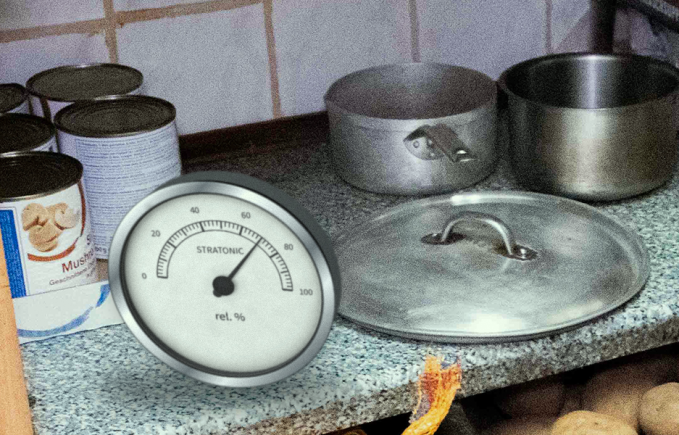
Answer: 70 %
